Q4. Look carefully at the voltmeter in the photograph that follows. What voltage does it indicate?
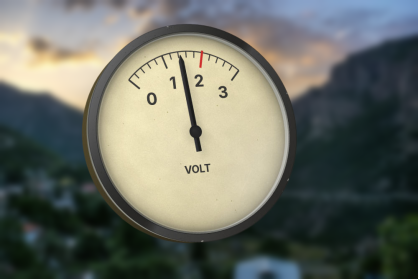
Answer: 1.4 V
